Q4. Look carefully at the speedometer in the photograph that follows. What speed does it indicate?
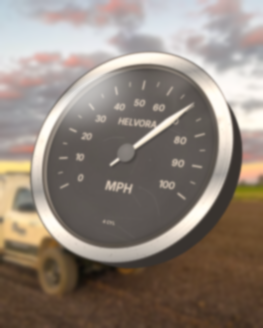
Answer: 70 mph
